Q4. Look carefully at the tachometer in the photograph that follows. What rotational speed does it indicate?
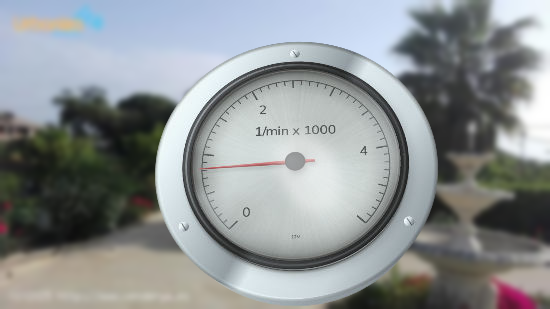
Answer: 800 rpm
